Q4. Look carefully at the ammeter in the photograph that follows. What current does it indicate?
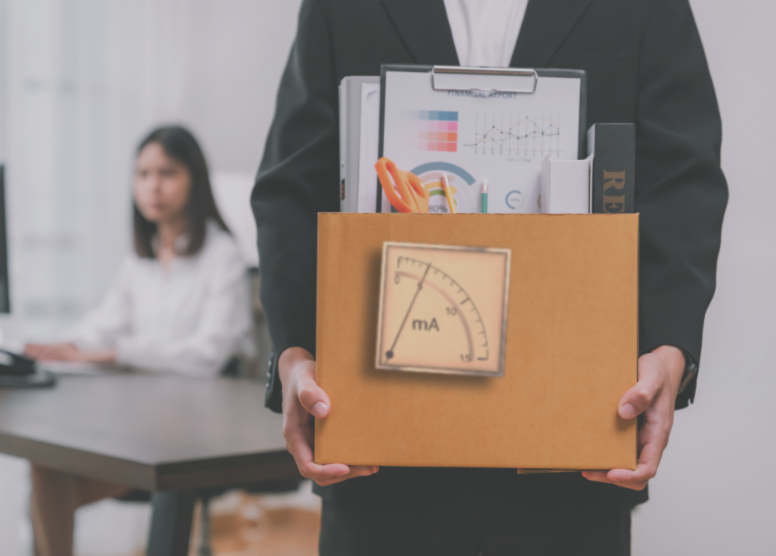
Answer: 5 mA
